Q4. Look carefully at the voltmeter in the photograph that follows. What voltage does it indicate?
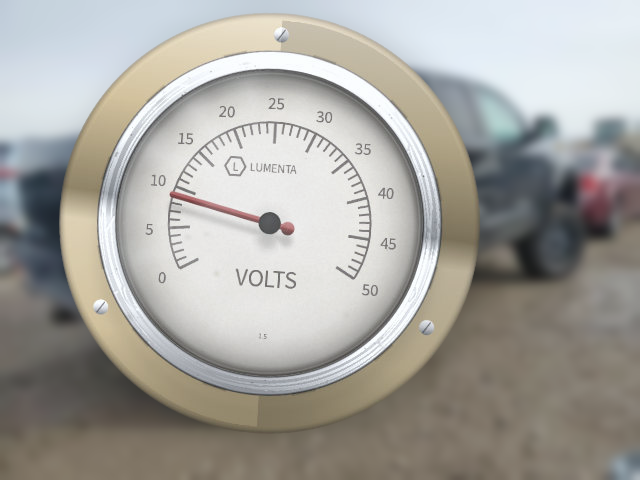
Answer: 9 V
